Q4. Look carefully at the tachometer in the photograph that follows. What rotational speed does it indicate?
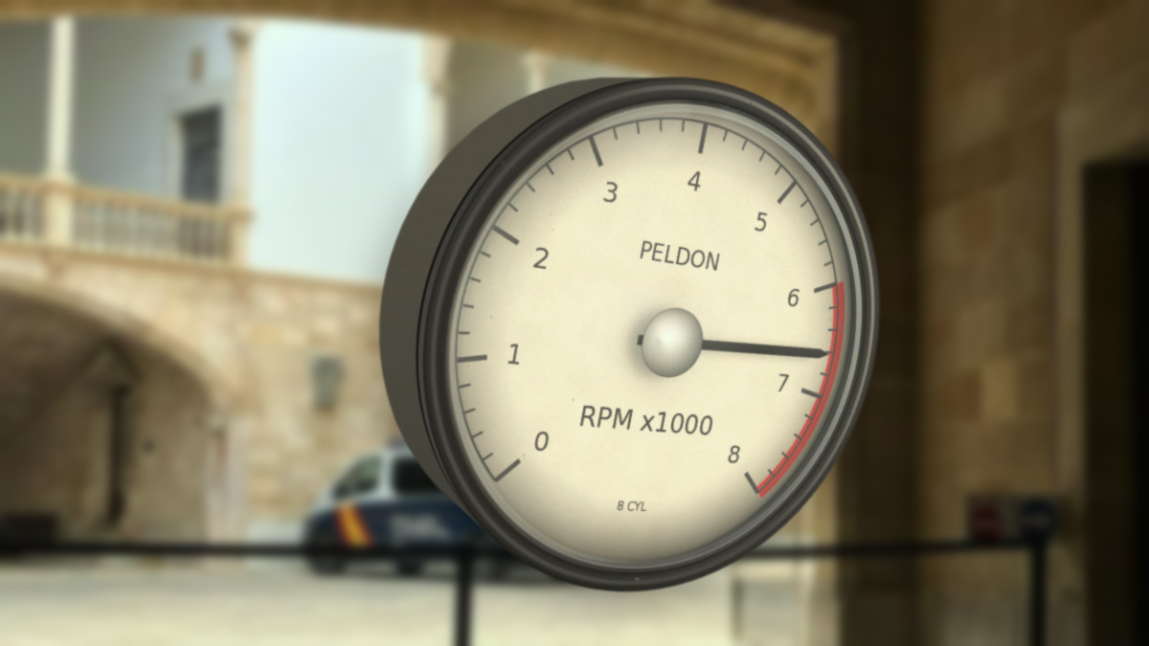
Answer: 6600 rpm
